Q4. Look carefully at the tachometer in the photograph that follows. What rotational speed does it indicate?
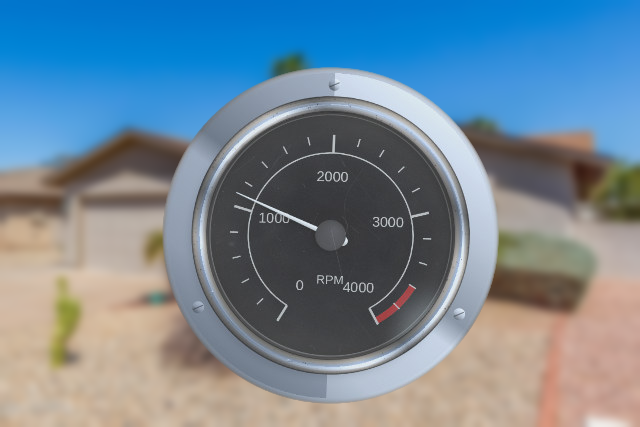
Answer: 1100 rpm
